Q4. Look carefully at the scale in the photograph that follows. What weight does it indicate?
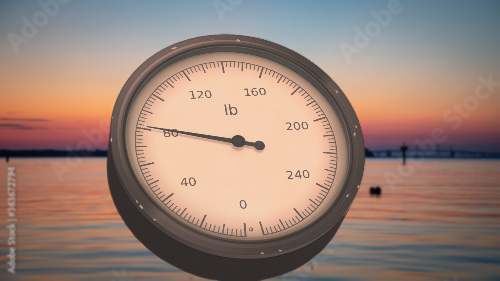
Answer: 80 lb
